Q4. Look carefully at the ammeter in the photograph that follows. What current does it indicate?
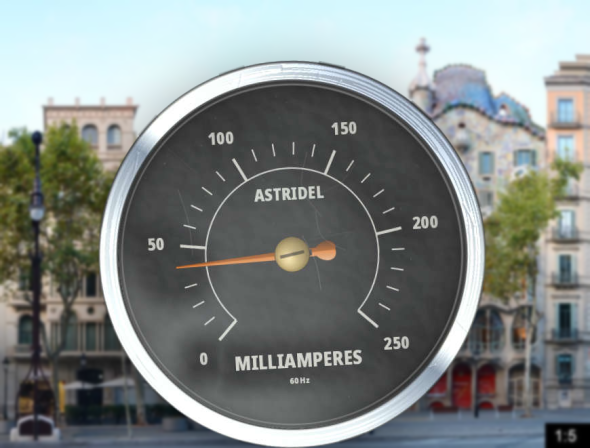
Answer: 40 mA
